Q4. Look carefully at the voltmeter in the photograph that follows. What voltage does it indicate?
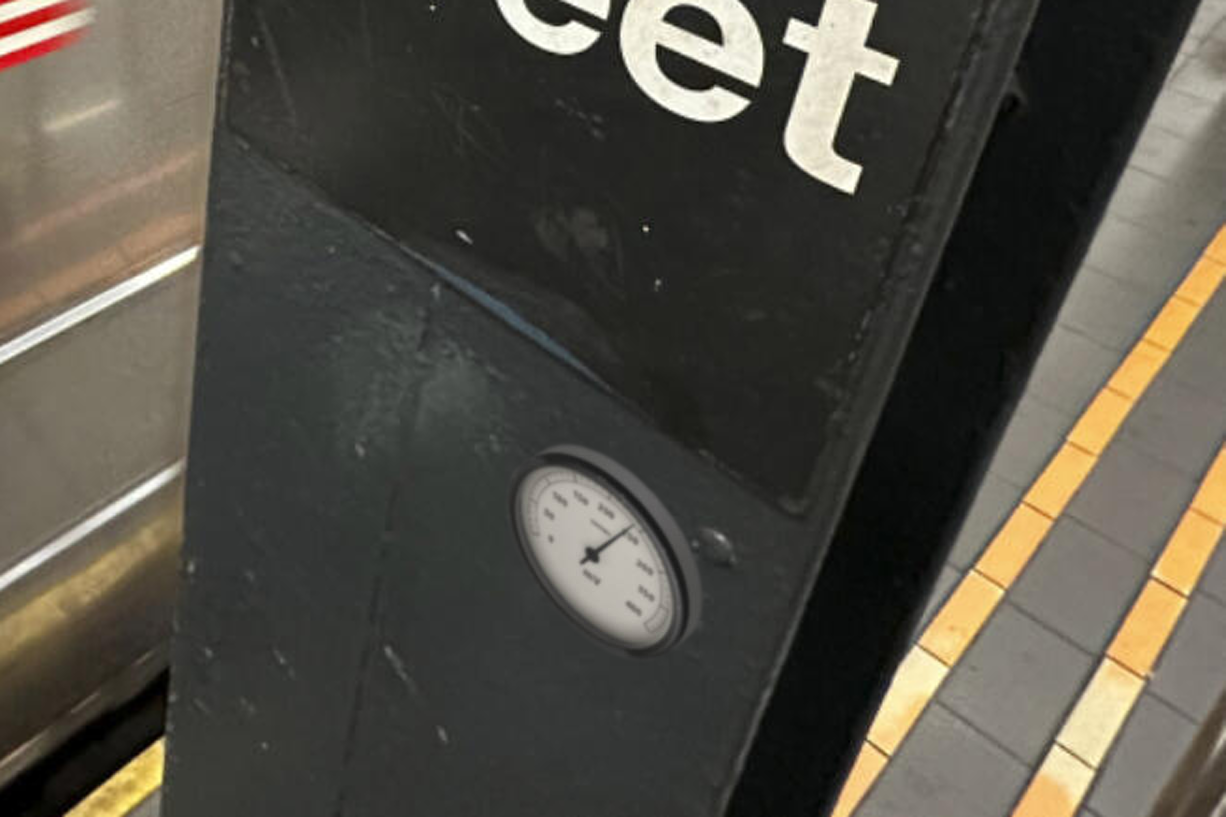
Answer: 240 mV
